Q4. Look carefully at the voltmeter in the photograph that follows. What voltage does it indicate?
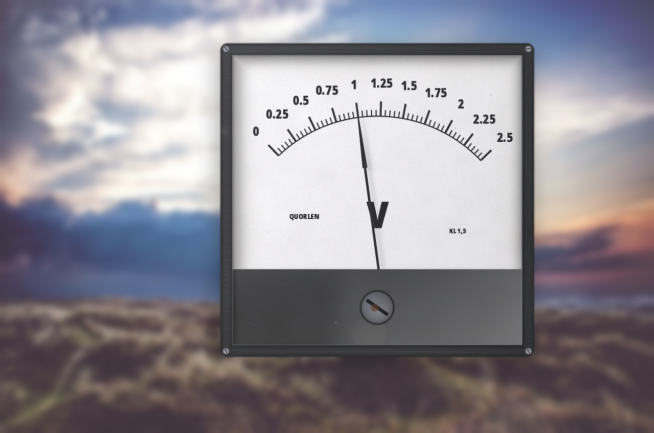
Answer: 1 V
